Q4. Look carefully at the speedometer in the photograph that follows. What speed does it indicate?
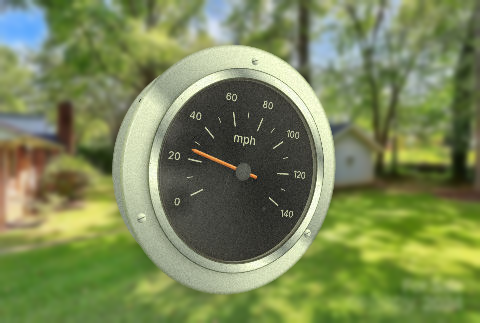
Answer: 25 mph
